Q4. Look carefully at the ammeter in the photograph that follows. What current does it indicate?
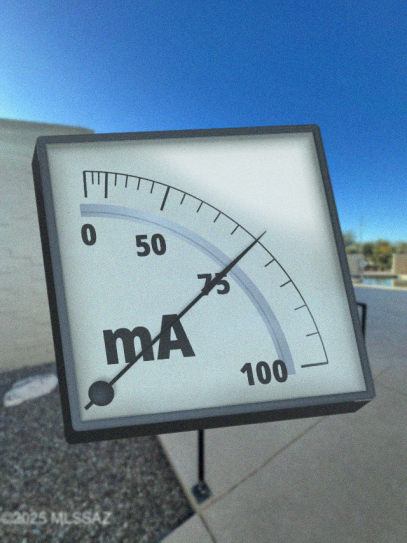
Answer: 75 mA
